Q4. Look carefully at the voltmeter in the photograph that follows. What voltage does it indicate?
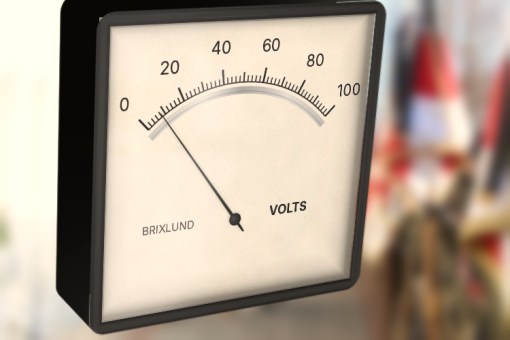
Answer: 8 V
